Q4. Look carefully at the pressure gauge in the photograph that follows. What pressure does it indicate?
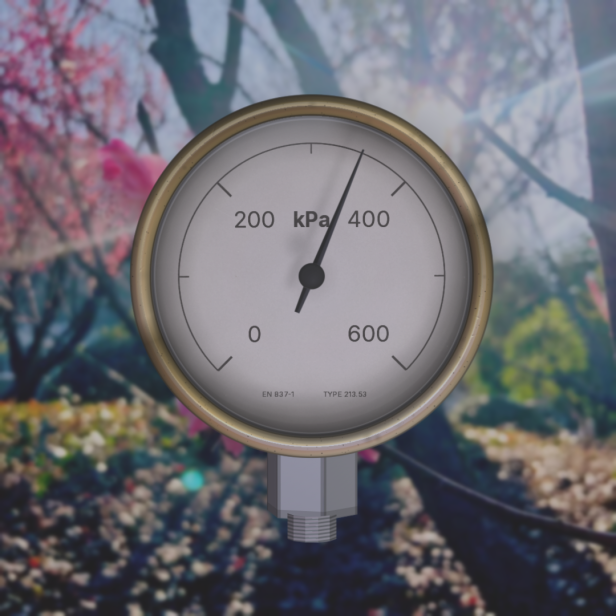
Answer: 350 kPa
